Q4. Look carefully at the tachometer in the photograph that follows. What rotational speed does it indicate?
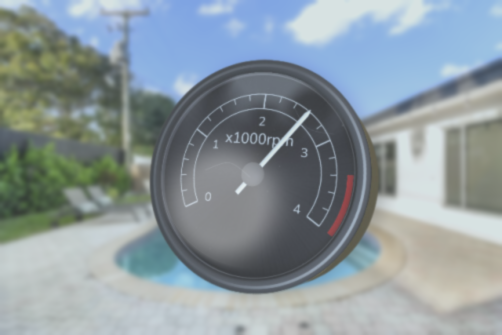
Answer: 2600 rpm
